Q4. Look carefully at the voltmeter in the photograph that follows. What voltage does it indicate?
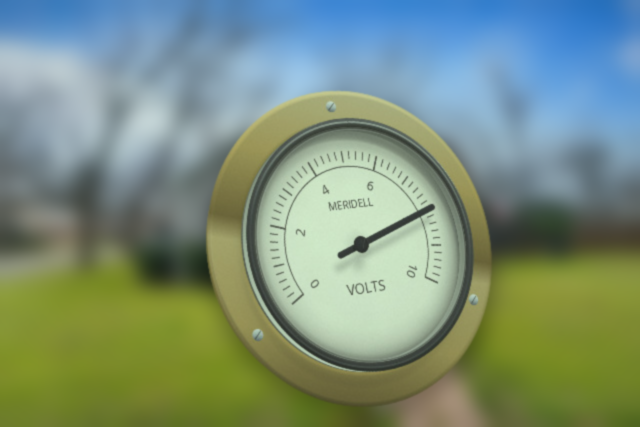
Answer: 8 V
